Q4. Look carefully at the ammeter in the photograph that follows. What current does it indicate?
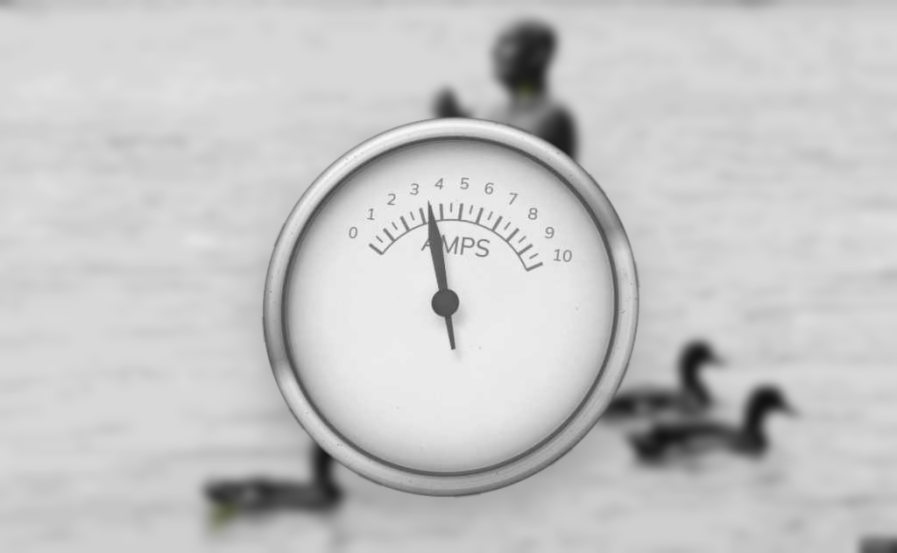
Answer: 3.5 A
